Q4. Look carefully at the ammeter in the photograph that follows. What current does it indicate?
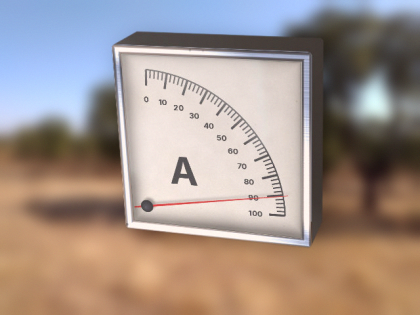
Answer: 90 A
